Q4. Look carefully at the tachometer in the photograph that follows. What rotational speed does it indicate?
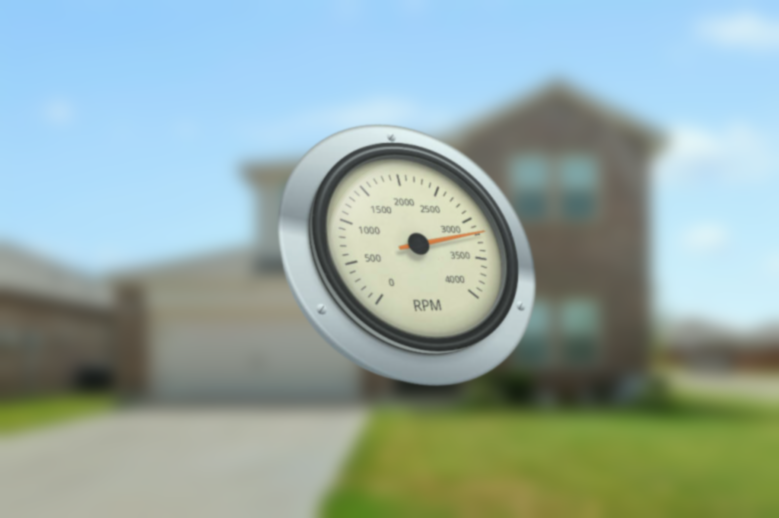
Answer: 3200 rpm
